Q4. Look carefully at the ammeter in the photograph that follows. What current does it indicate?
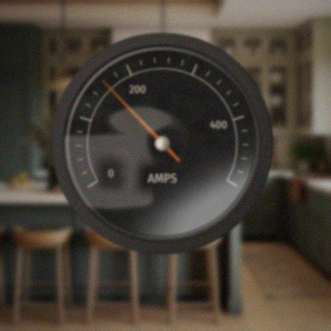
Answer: 160 A
